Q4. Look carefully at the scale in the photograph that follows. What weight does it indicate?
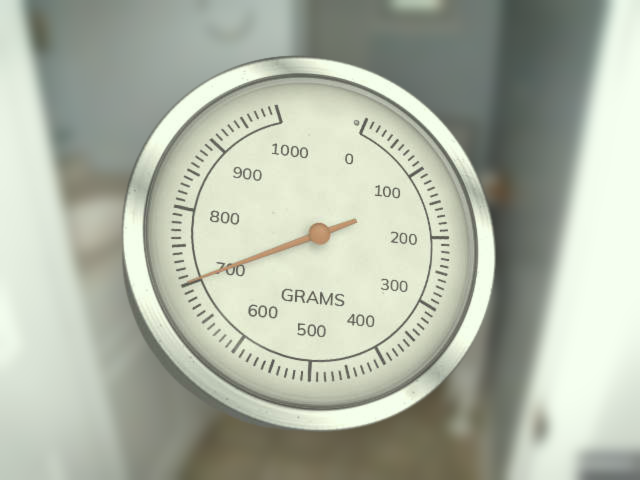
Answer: 700 g
